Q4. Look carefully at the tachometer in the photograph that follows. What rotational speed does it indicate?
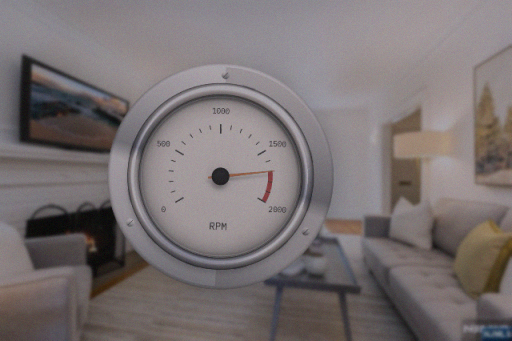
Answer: 1700 rpm
